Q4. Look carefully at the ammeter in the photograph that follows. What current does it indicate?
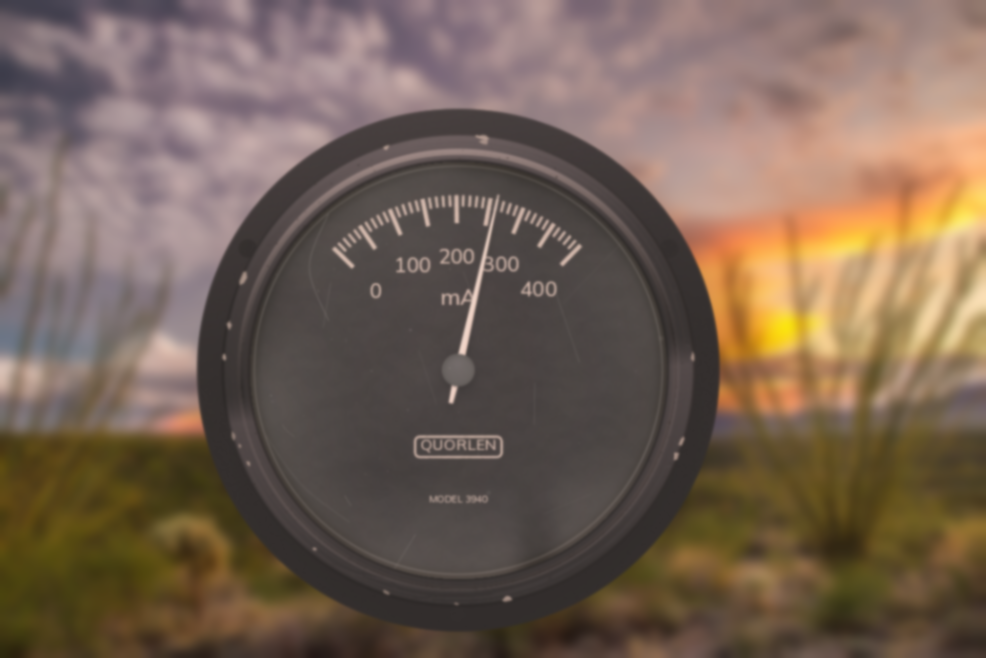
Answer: 260 mA
